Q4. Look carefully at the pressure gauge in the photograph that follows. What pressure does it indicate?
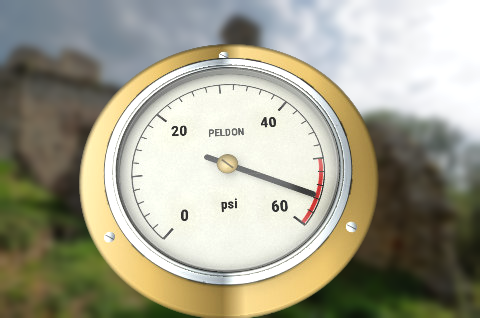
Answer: 56 psi
